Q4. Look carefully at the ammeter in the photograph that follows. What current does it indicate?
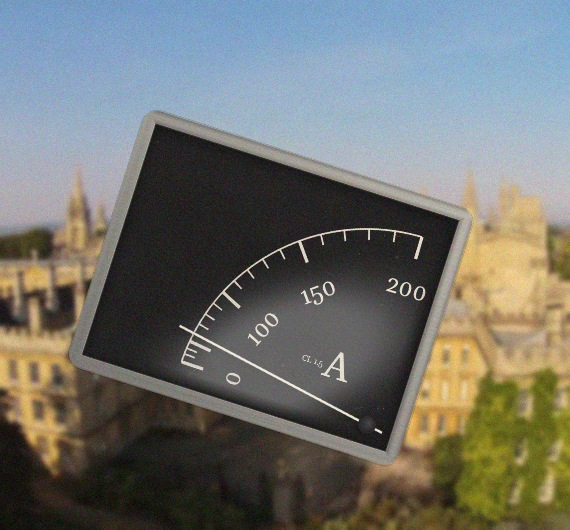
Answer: 60 A
